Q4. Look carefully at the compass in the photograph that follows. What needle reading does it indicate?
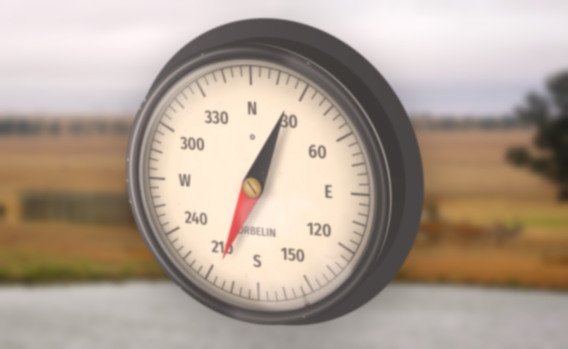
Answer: 205 °
